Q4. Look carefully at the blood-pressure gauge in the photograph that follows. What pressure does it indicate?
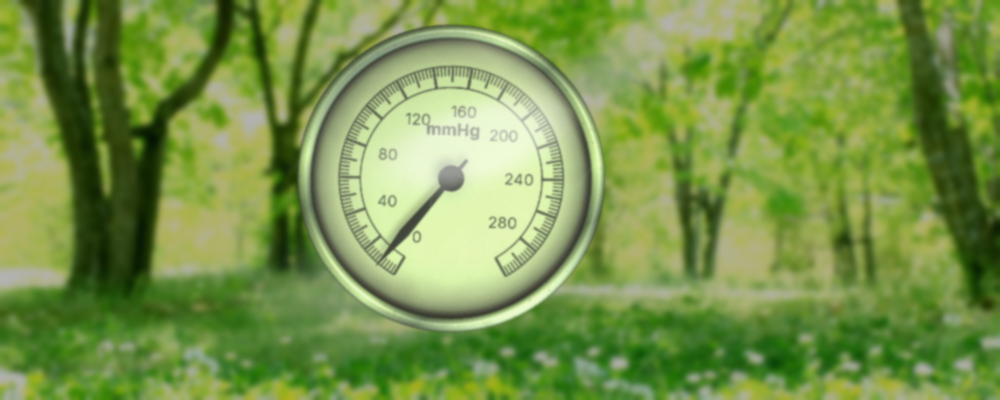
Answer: 10 mmHg
